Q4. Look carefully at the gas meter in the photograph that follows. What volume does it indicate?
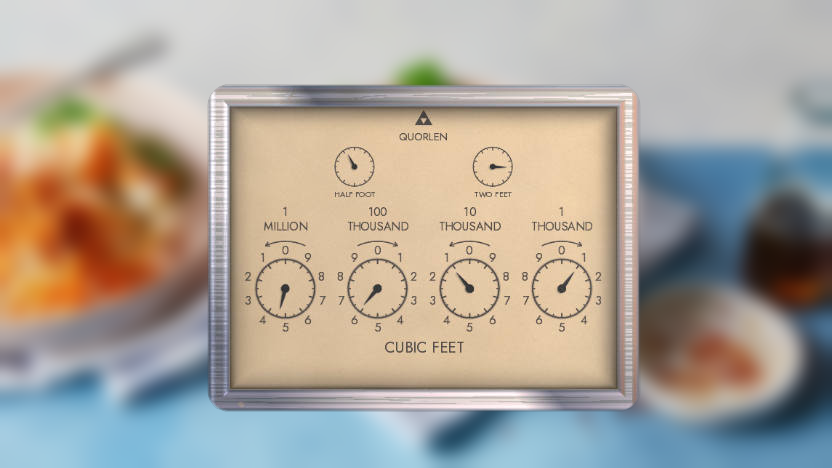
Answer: 461100 ft³
